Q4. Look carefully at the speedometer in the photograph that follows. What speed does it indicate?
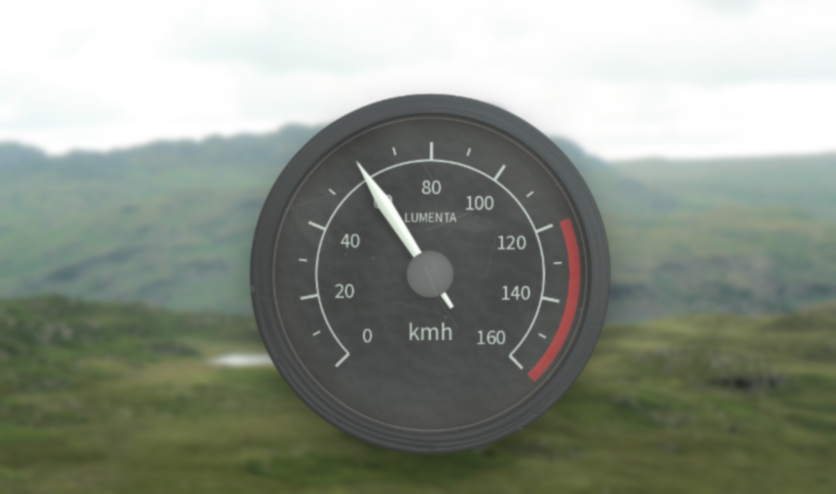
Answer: 60 km/h
